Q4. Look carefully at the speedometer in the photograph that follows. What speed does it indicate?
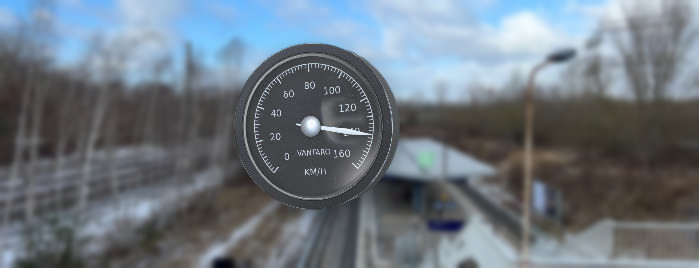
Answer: 140 km/h
